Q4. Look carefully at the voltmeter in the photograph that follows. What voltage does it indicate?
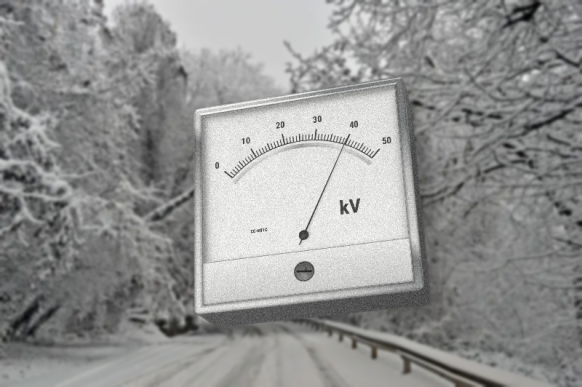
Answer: 40 kV
